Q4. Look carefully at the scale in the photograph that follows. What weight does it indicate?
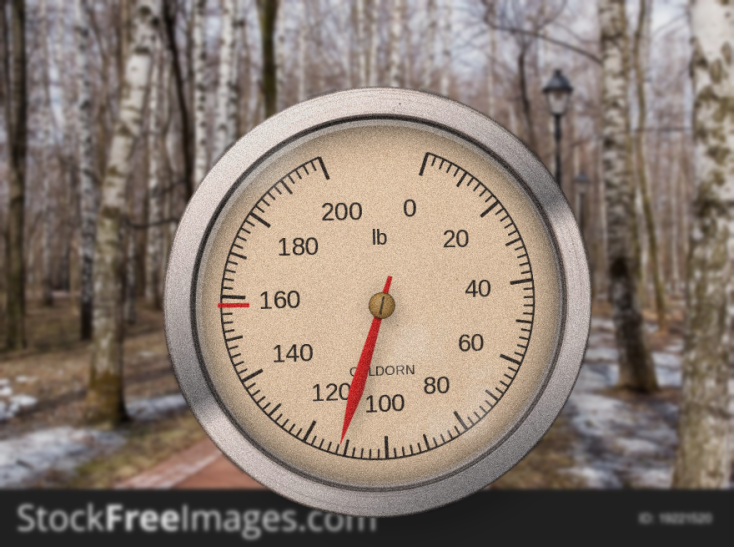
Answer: 112 lb
